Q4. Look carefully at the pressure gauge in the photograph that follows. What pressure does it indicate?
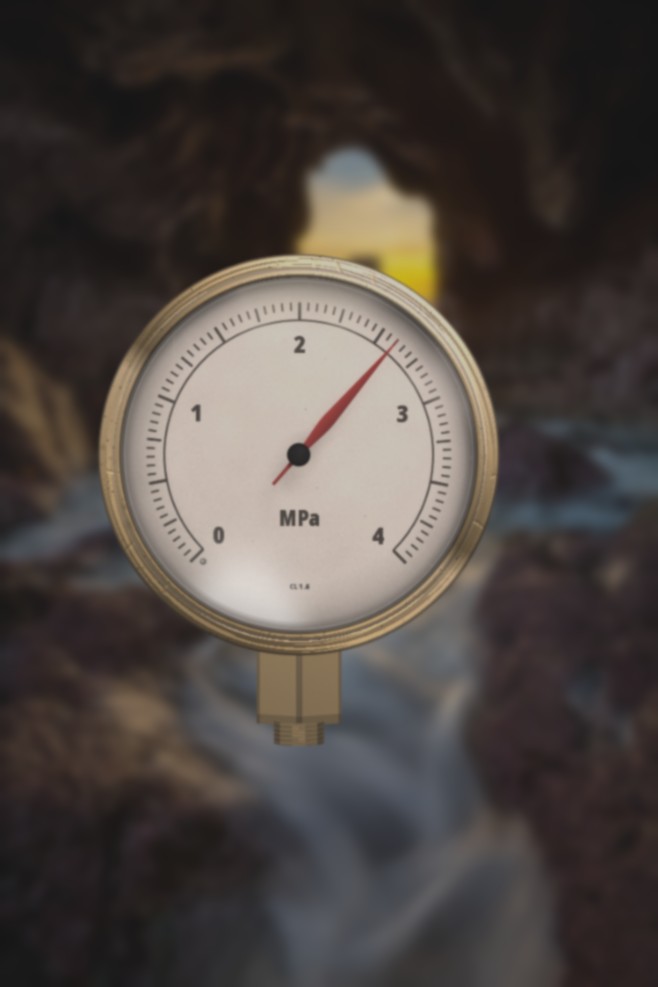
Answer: 2.6 MPa
